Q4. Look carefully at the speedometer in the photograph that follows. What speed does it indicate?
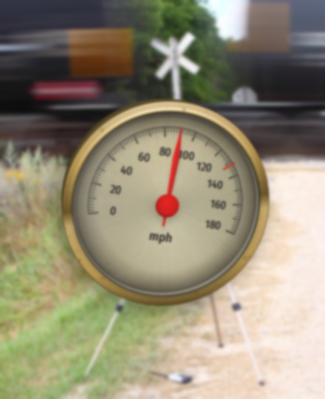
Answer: 90 mph
